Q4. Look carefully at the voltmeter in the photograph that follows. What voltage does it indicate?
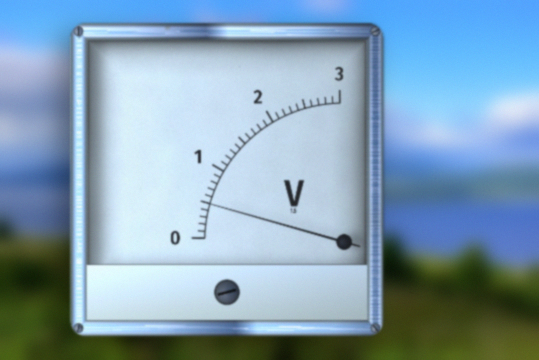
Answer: 0.5 V
